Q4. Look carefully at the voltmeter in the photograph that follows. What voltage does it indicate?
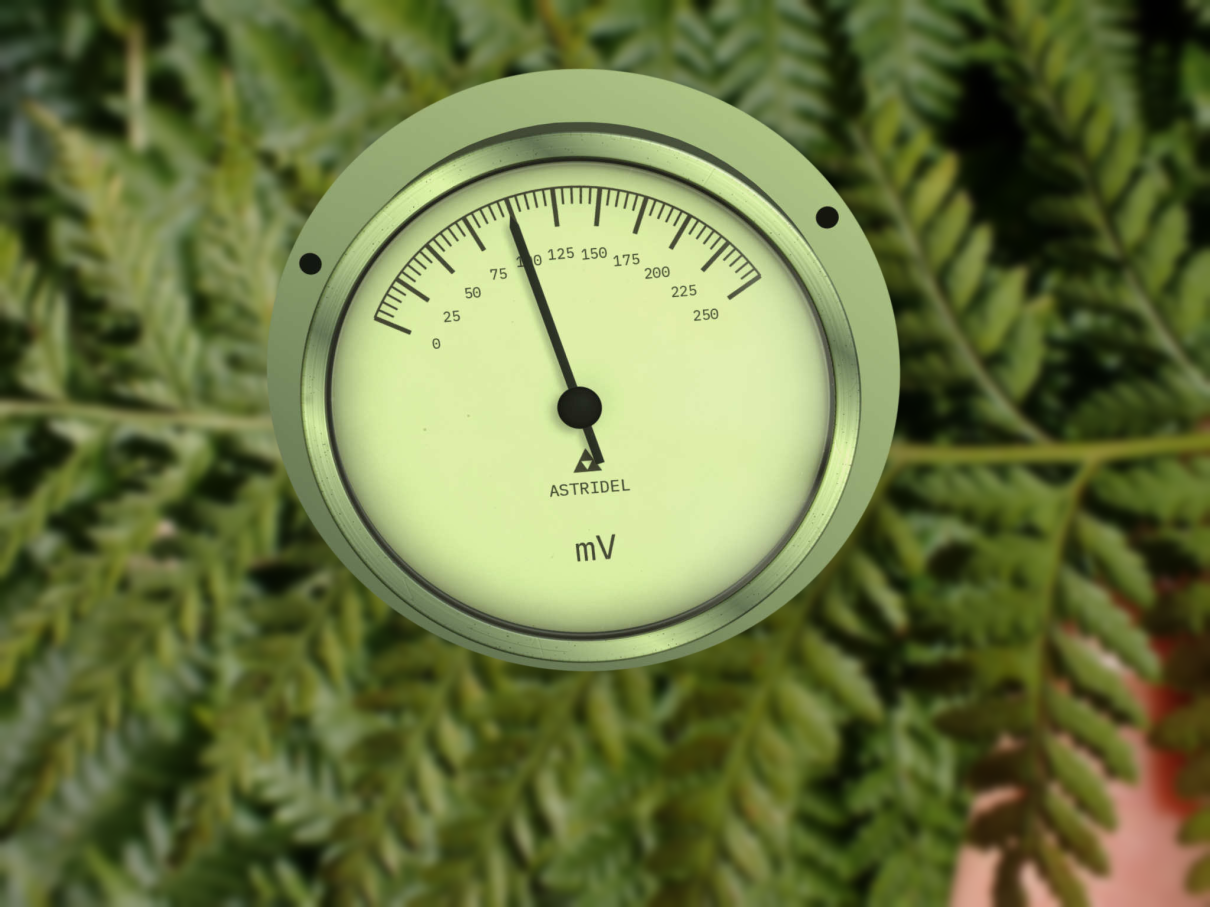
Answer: 100 mV
